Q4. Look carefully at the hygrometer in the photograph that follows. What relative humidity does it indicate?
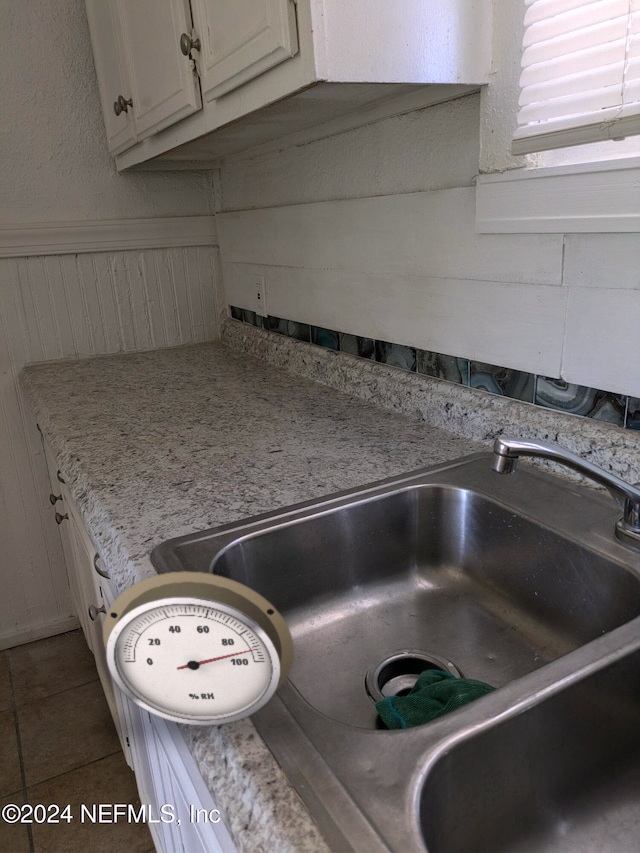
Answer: 90 %
